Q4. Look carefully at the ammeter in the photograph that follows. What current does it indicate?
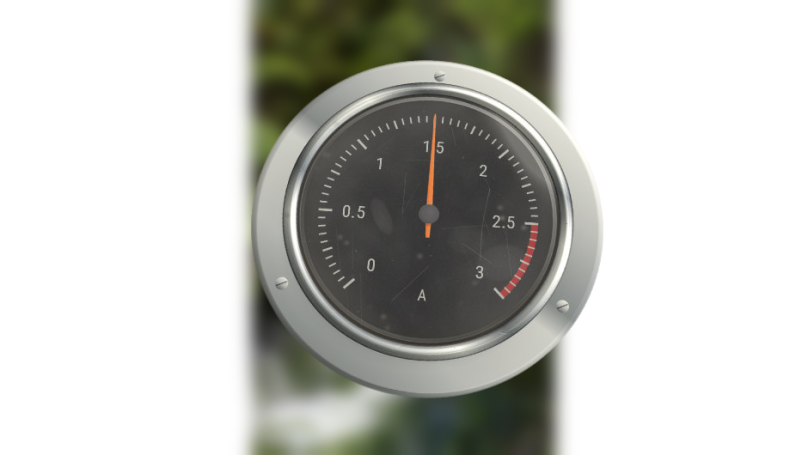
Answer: 1.5 A
